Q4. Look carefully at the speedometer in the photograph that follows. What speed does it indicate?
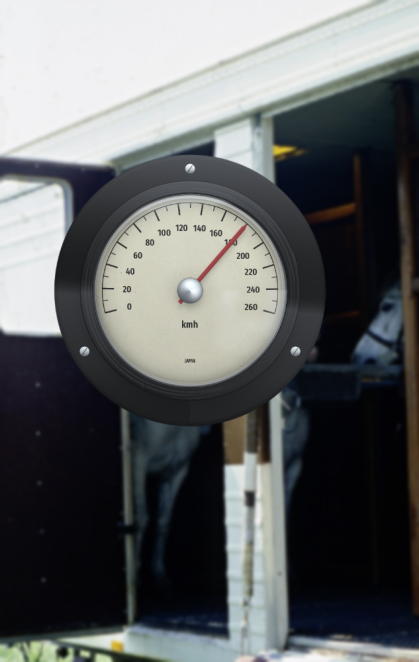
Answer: 180 km/h
